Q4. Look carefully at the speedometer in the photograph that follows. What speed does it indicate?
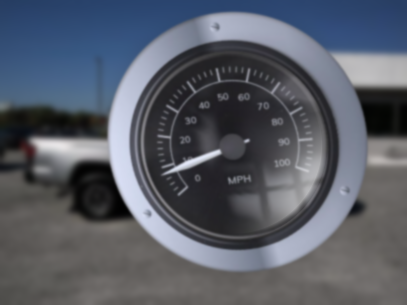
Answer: 8 mph
